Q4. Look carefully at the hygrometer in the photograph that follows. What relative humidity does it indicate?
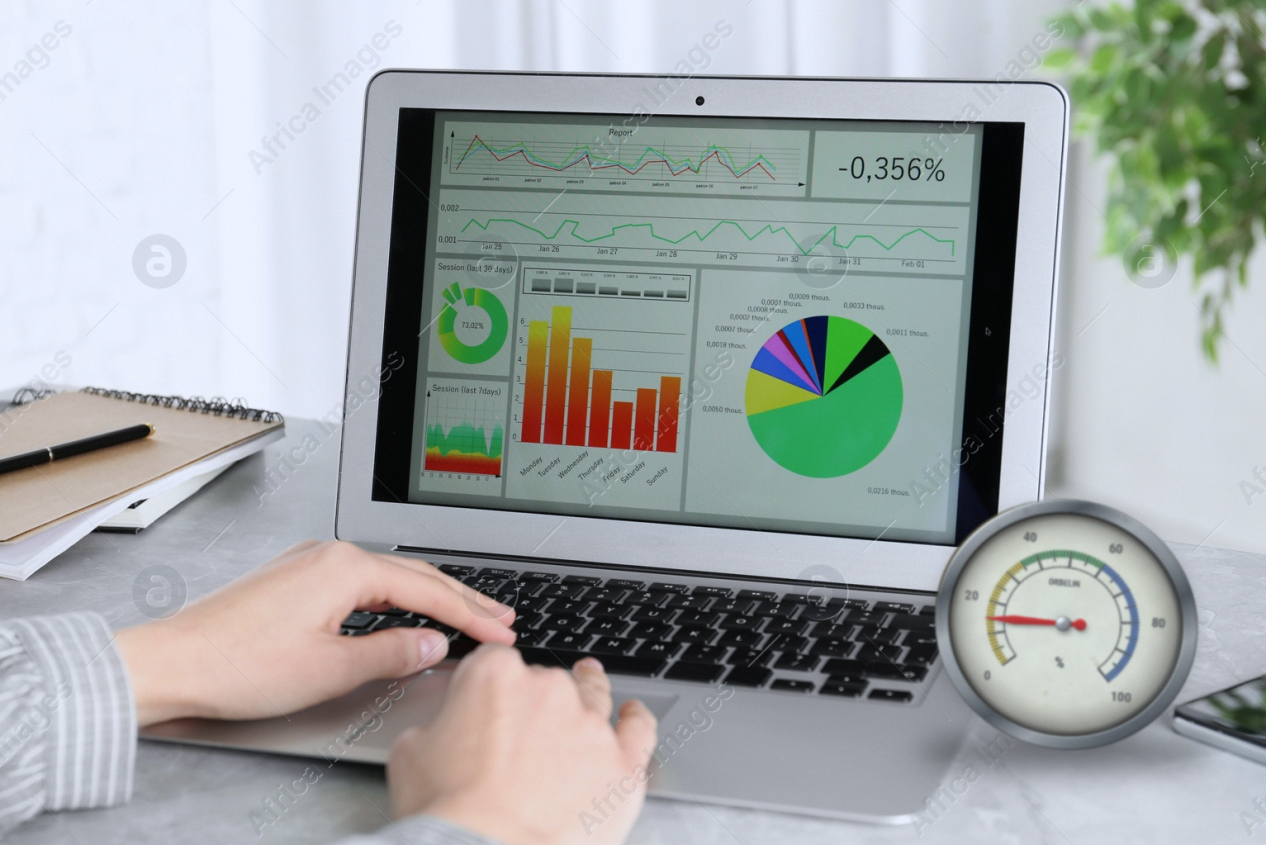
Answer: 15 %
